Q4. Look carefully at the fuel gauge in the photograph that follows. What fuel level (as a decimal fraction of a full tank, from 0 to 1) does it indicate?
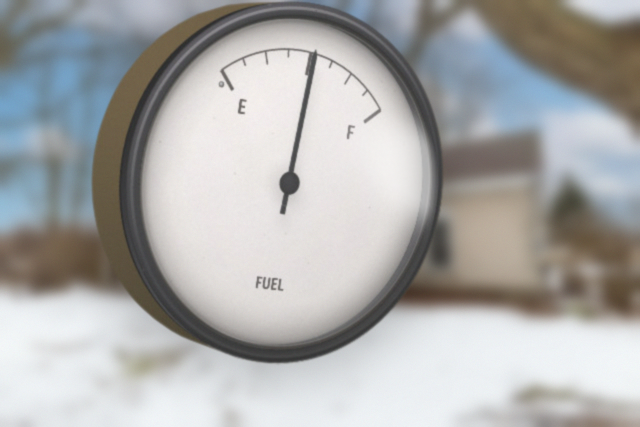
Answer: 0.5
